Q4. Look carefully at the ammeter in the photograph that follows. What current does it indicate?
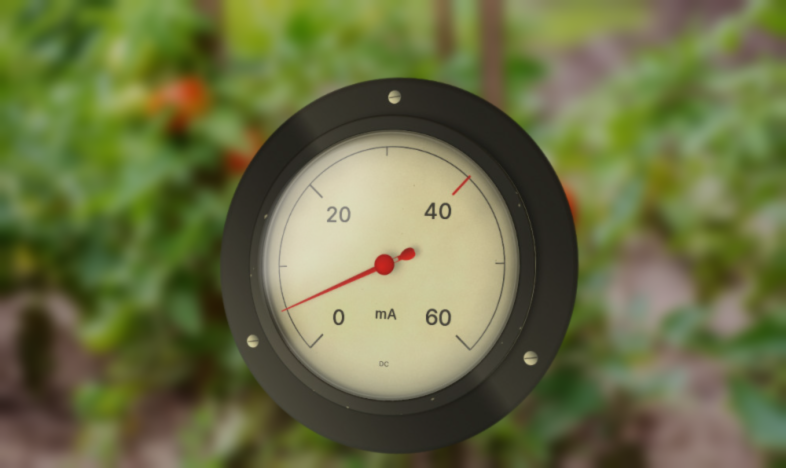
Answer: 5 mA
